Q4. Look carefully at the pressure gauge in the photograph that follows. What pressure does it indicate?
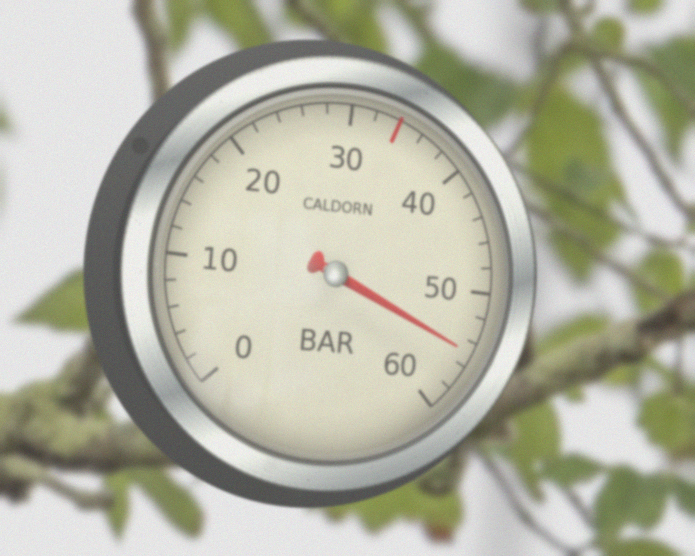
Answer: 55 bar
